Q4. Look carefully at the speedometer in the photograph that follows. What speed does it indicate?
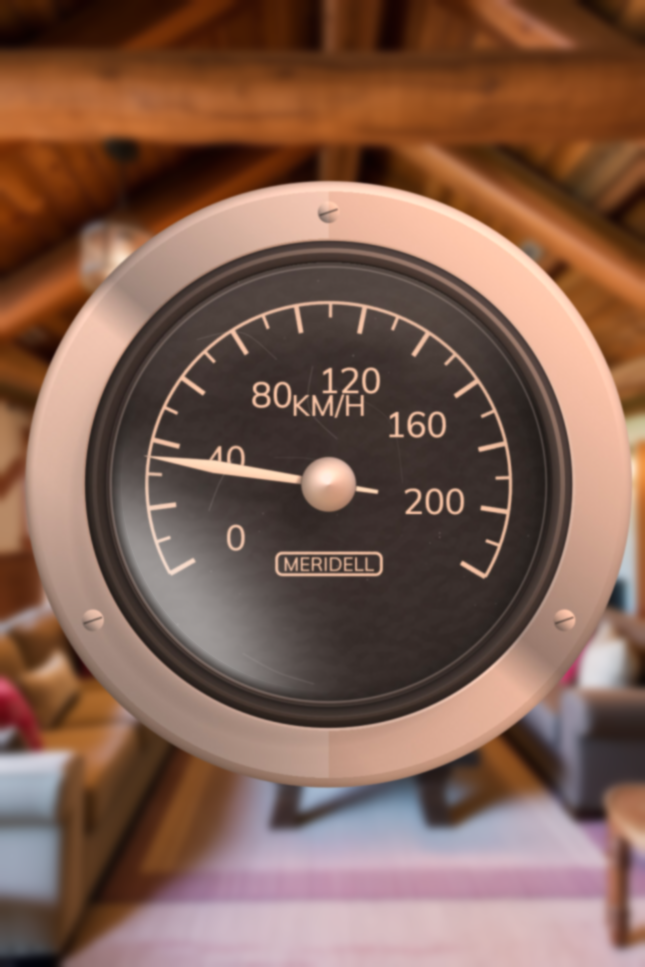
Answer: 35 km/h
